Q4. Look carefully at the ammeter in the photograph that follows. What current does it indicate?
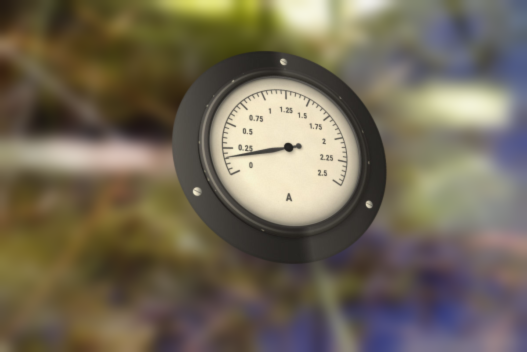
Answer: 0.15 A
